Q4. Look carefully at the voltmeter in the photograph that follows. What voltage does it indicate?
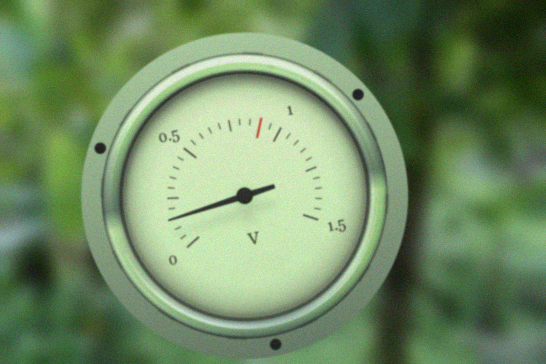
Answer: 0.15 V
